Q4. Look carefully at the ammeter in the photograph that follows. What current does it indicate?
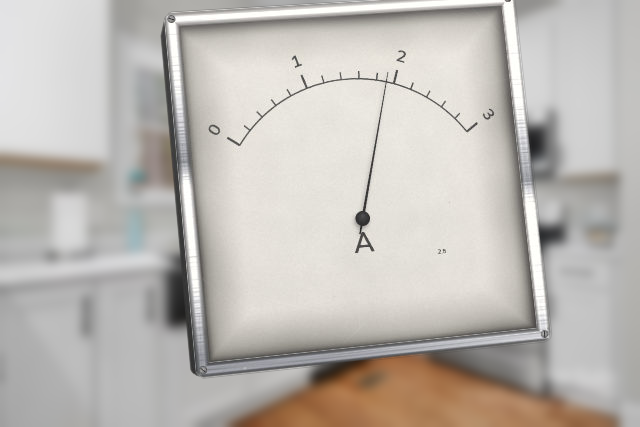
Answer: 1.9 A
